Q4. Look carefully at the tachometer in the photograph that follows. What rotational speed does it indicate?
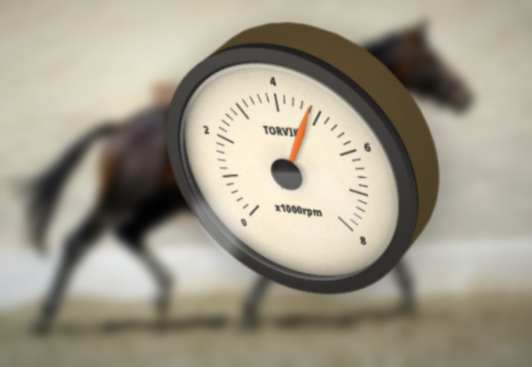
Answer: 4800 rpm
